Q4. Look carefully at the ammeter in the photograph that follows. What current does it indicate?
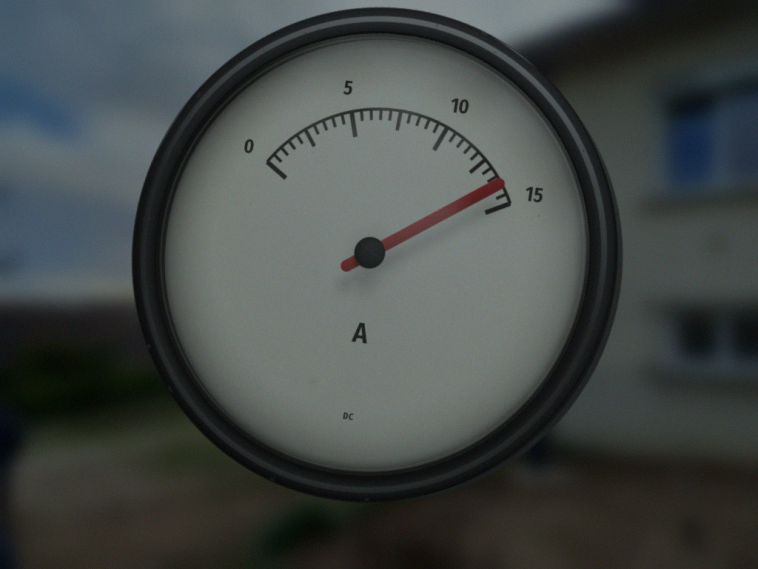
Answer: 14 A
